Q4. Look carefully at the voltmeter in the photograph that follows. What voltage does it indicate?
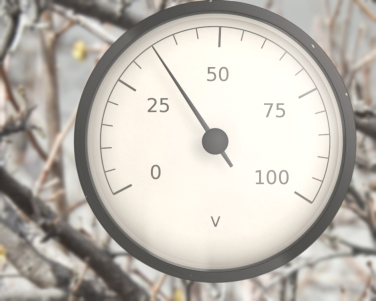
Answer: 35 V
